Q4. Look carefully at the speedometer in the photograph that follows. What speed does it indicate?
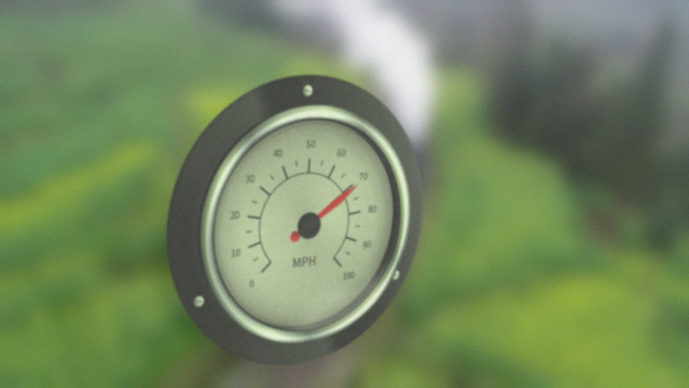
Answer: 70 mph
